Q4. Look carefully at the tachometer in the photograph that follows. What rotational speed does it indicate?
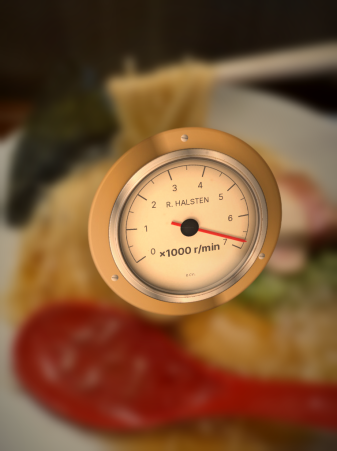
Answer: 6750 rpm
